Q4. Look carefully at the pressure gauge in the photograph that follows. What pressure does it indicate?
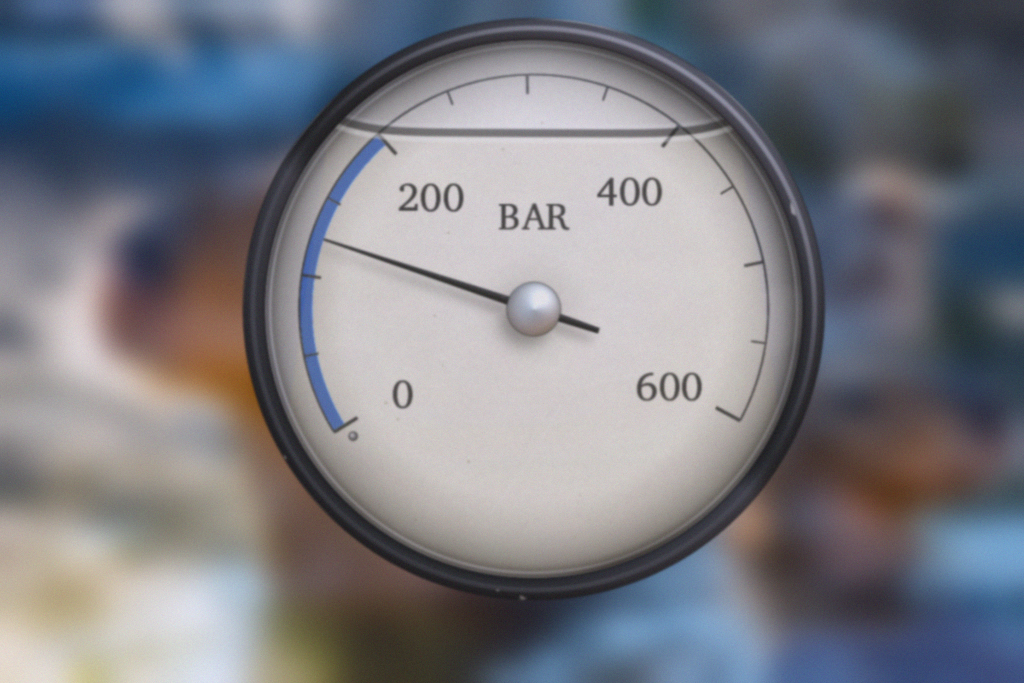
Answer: 125 bar
